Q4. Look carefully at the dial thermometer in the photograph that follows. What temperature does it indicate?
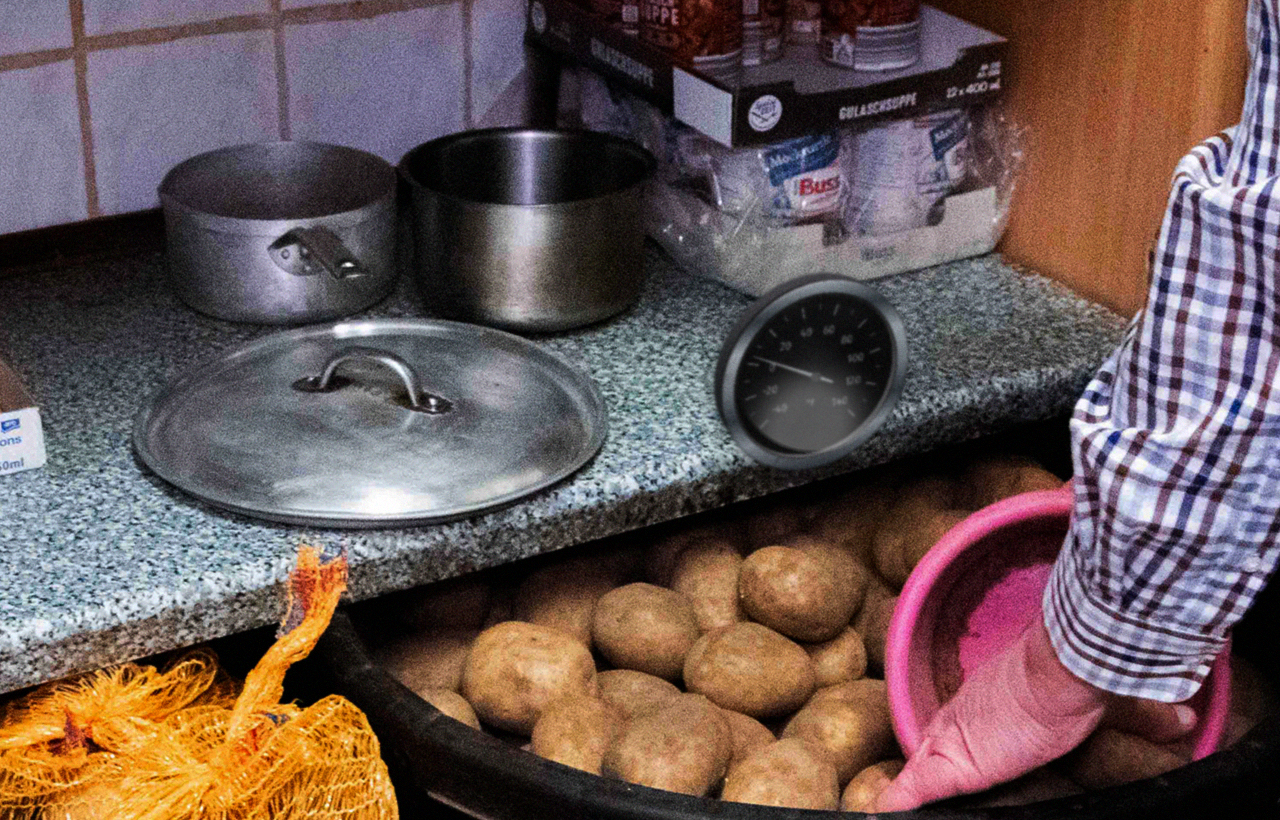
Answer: 5 °F
